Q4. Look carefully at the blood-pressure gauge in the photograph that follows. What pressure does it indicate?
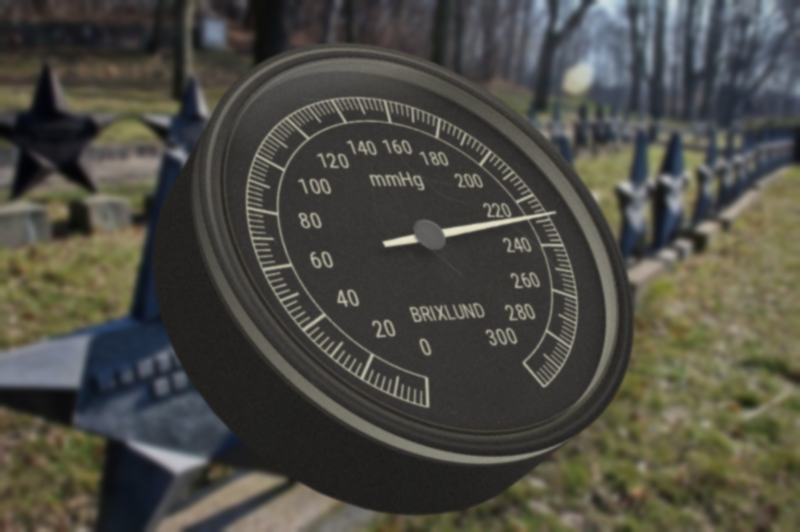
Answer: 230 mmHg
